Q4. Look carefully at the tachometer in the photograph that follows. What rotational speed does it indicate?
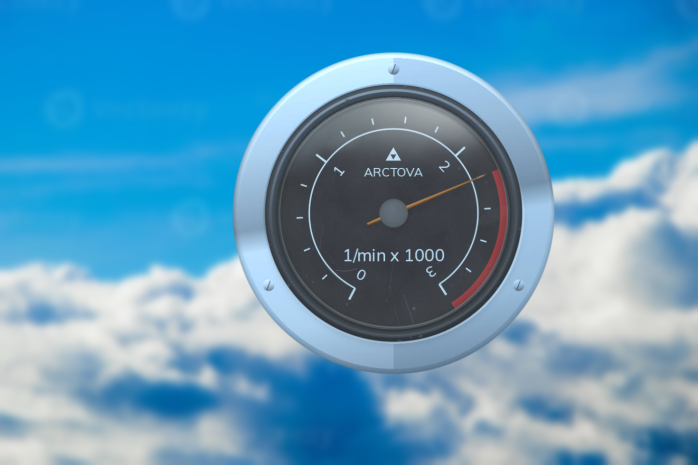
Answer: 2200 rpm
